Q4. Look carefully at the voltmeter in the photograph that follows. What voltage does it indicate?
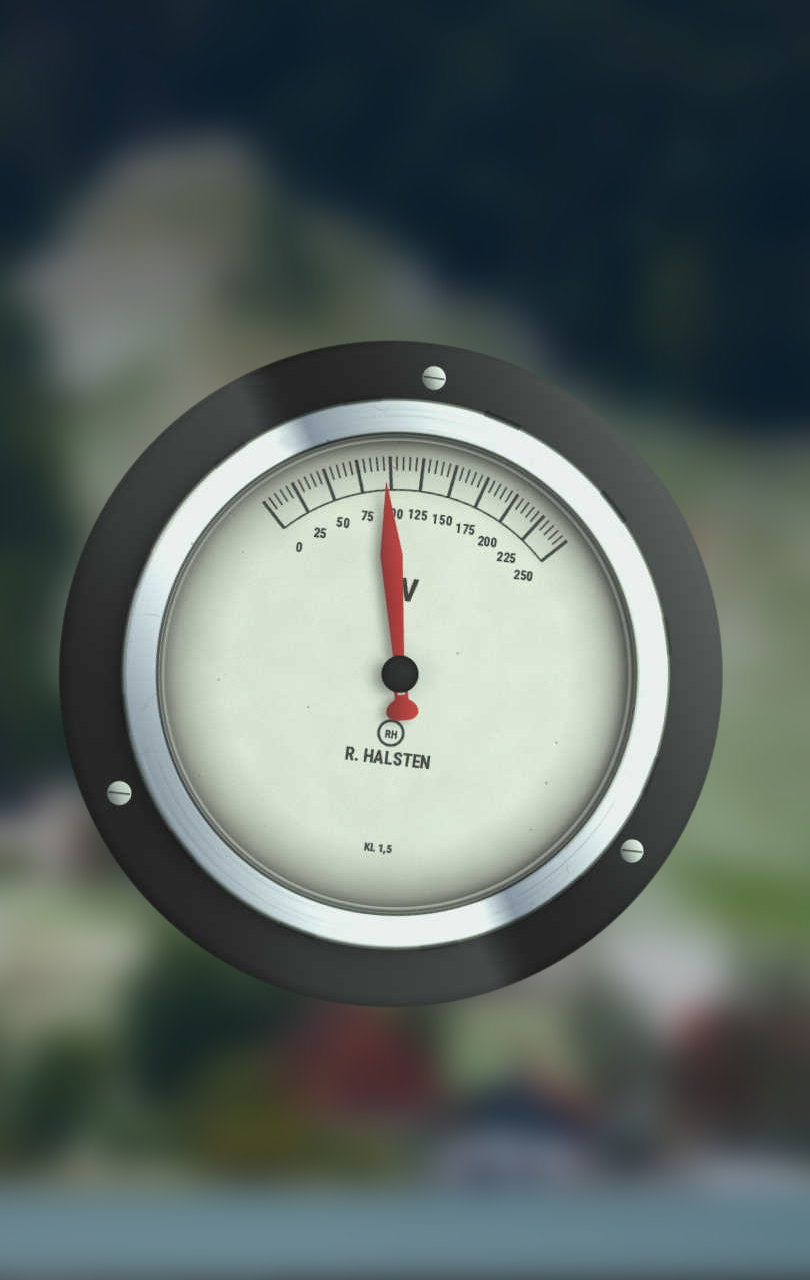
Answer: 95 V
